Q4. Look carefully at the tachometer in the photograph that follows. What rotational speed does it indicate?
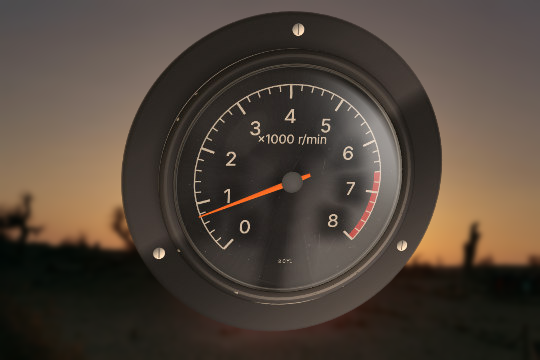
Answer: 800 rpm
